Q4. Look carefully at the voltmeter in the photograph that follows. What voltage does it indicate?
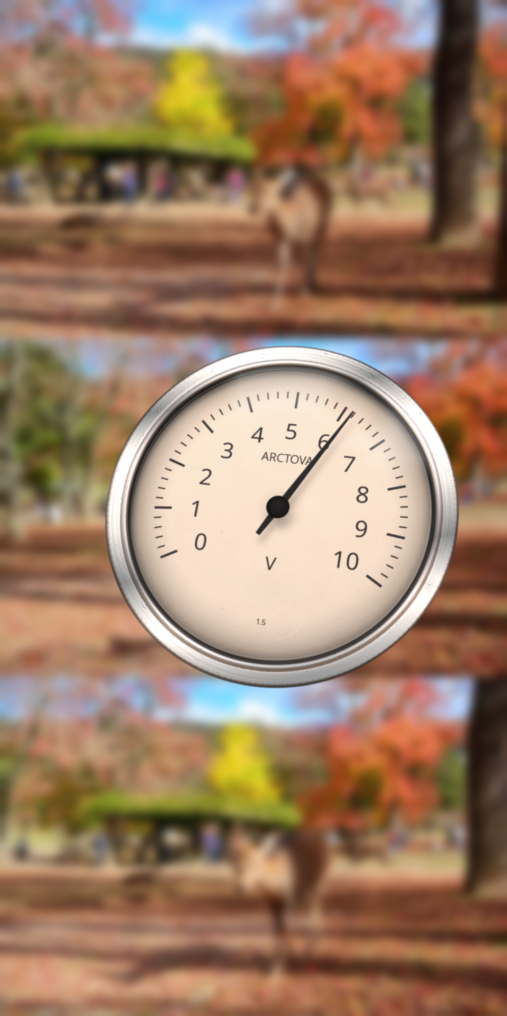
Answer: 6.2 V
